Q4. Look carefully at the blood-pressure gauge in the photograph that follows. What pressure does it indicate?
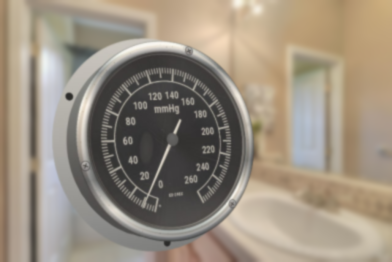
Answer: 10 mmHg
